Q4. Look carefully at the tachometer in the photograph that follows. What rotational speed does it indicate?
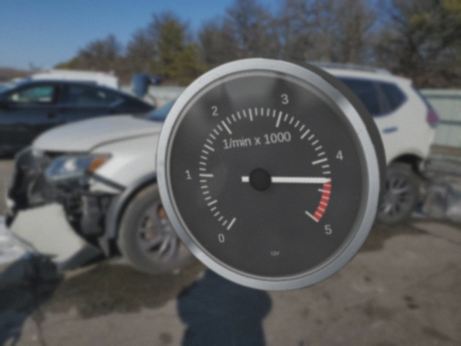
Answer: 4300 rpm
